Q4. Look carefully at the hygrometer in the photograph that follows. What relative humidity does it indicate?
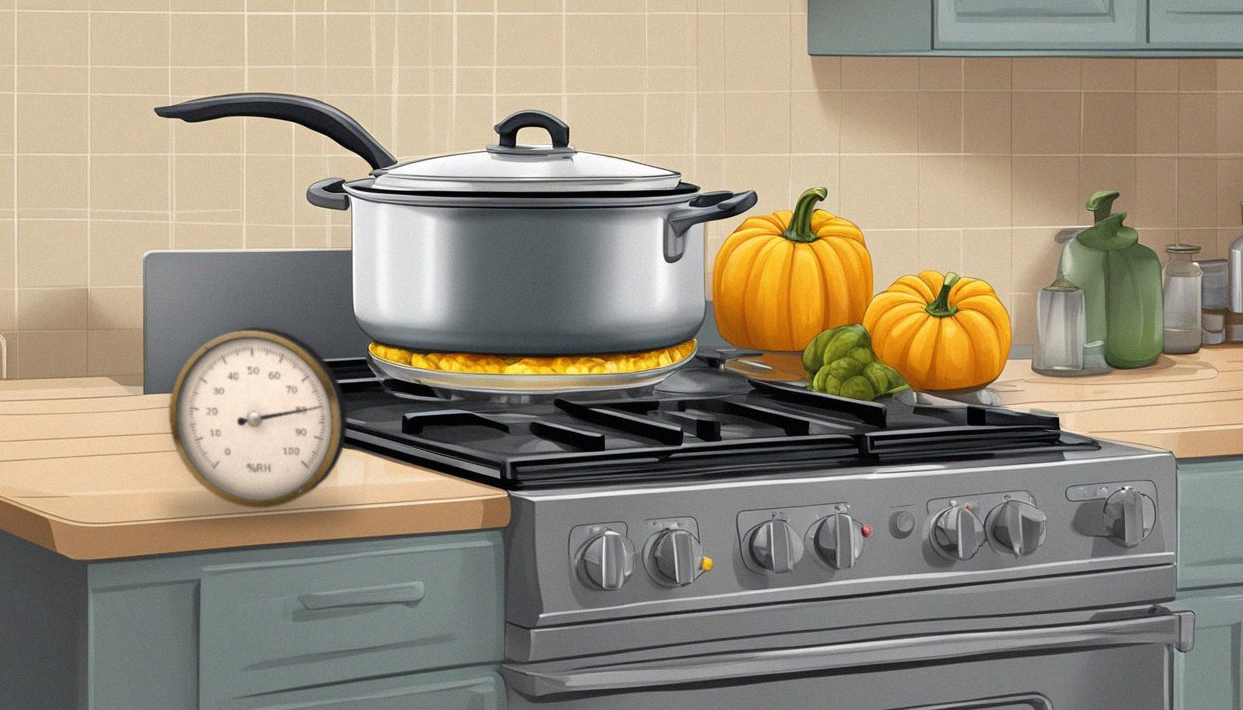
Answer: 80 %
